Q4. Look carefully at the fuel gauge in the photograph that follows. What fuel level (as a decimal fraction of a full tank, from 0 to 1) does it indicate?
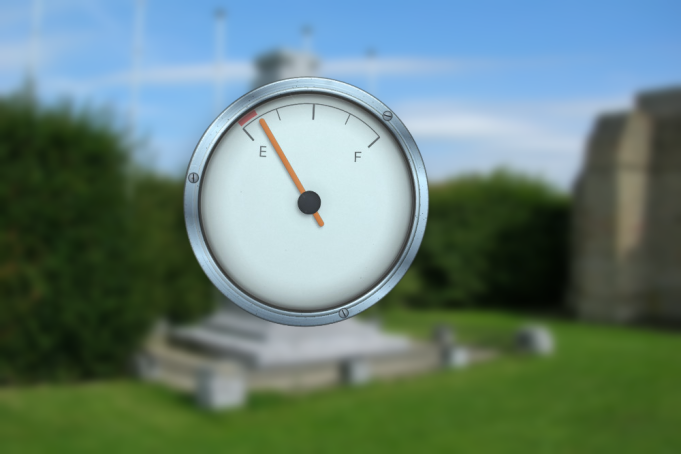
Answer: 0.125
